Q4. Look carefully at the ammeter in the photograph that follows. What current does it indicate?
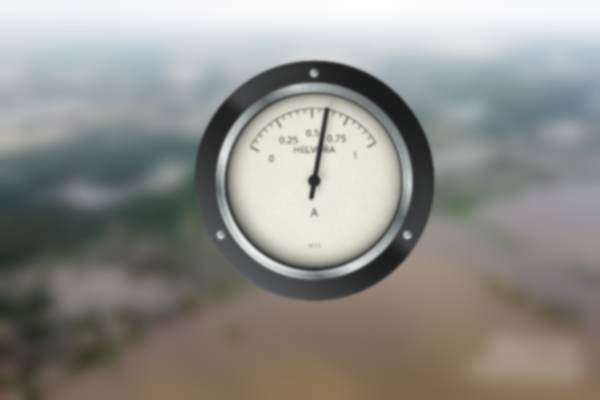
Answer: 0.6 A
